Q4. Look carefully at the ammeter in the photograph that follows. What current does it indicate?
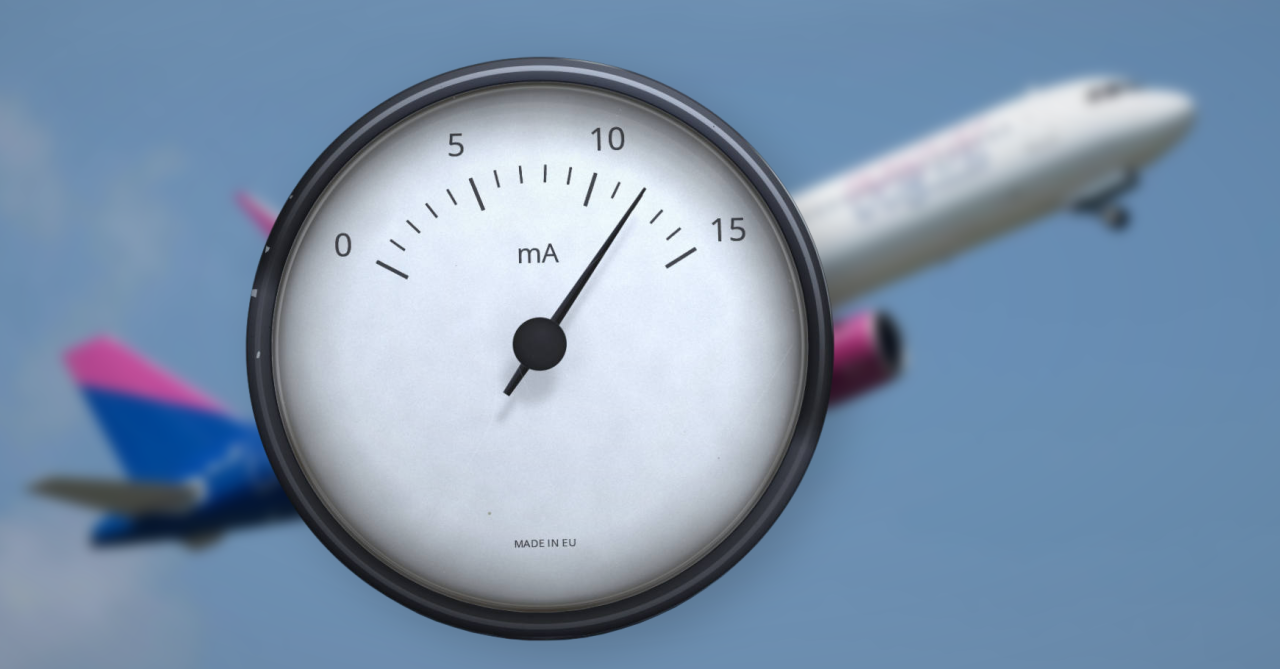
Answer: 12 mA
